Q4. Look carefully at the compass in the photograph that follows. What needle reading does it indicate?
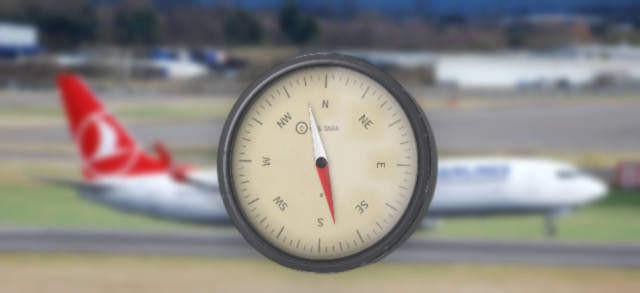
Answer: 165 °
